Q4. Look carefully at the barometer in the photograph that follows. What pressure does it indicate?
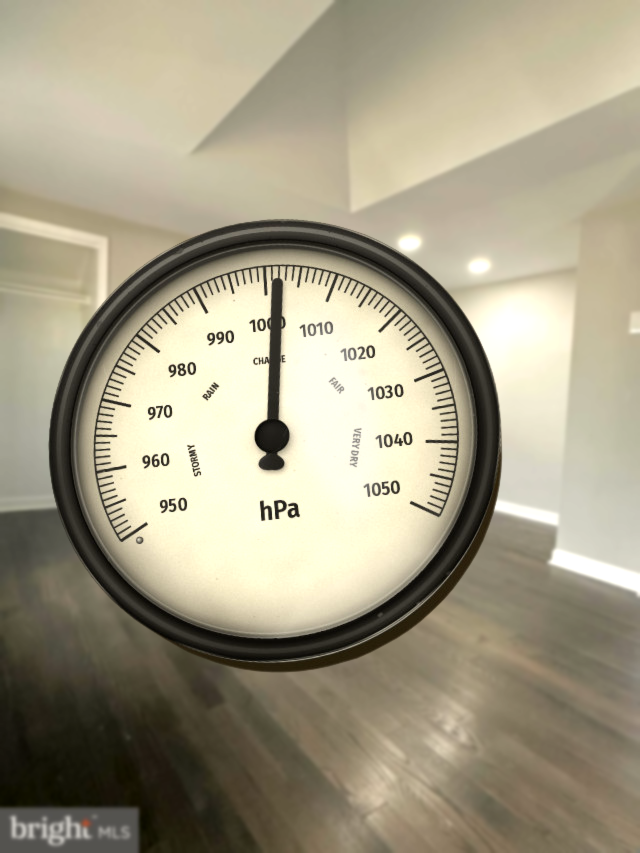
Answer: 1002 hPa
